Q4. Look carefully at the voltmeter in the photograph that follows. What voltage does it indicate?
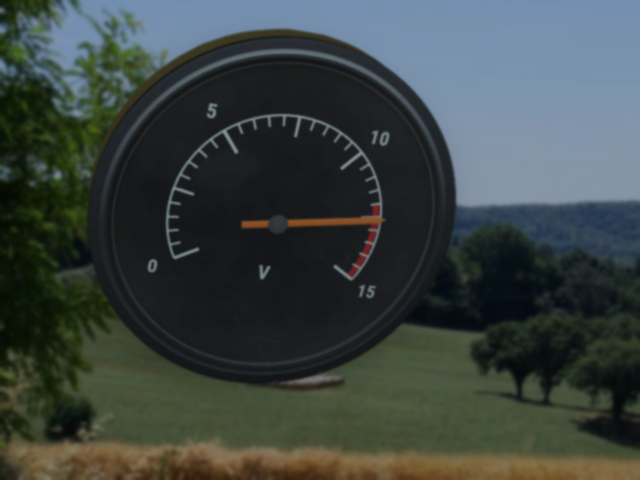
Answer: 12.5 V
